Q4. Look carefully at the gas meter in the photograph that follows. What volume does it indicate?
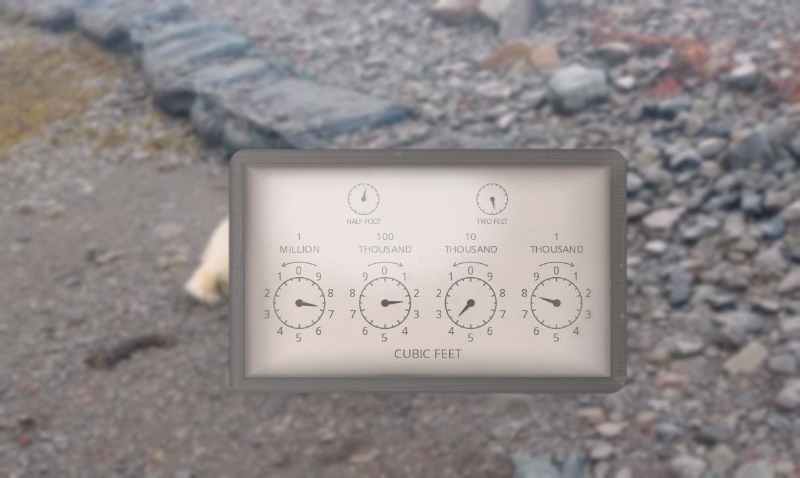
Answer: 723800 ft³
